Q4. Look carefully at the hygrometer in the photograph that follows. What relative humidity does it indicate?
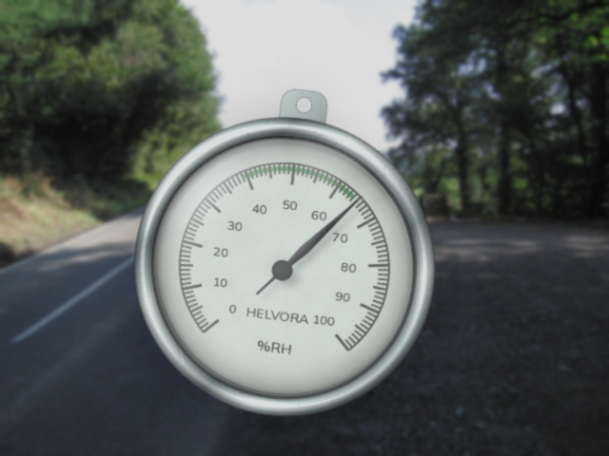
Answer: 65 %
